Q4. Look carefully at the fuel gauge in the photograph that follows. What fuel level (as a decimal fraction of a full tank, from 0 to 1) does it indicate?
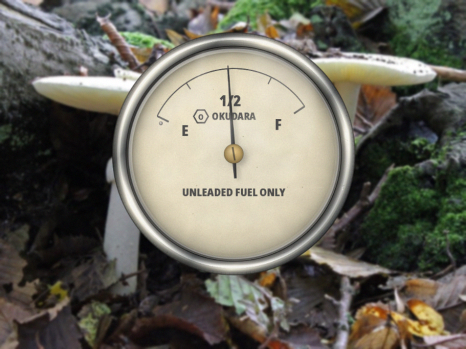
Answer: 0.5
